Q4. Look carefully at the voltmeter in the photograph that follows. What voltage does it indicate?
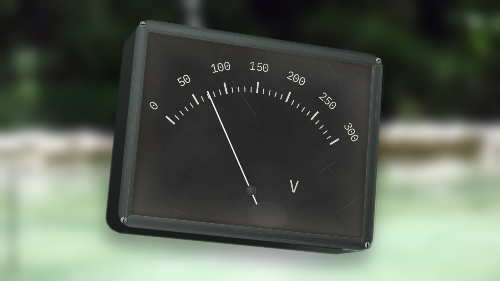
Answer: 70 V
